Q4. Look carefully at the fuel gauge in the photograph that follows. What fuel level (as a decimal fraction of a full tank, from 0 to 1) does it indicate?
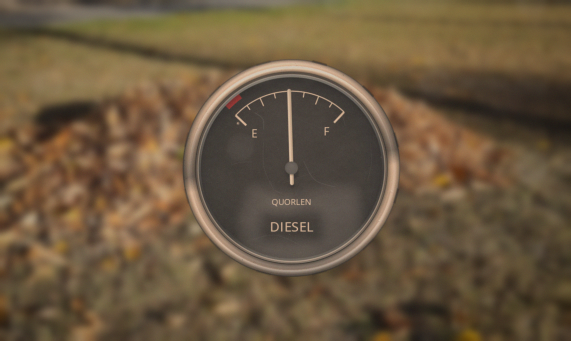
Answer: 0.5
